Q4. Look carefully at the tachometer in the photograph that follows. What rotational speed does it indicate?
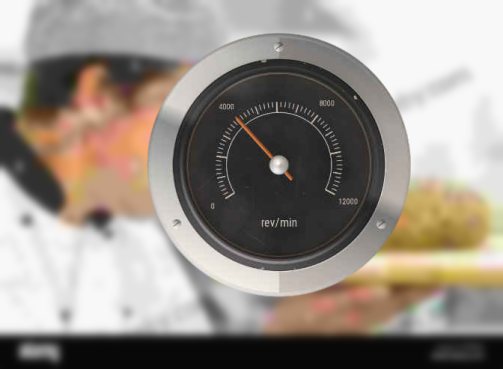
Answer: 4000 rpm
